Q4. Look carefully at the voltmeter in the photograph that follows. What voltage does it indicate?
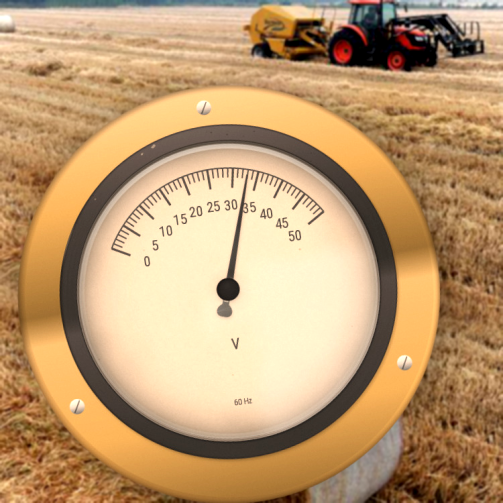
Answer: 33 V
